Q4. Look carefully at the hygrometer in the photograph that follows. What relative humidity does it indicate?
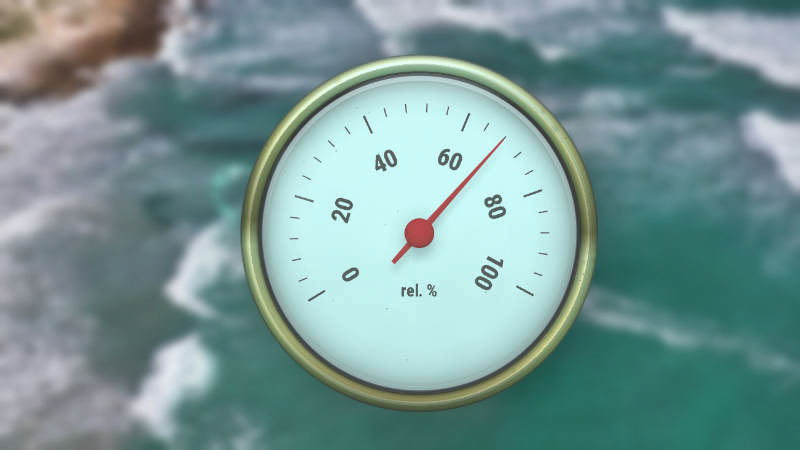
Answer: 68 %
